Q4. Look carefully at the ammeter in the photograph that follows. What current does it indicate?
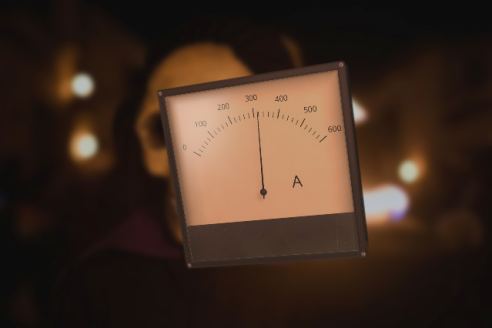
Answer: 320 A
